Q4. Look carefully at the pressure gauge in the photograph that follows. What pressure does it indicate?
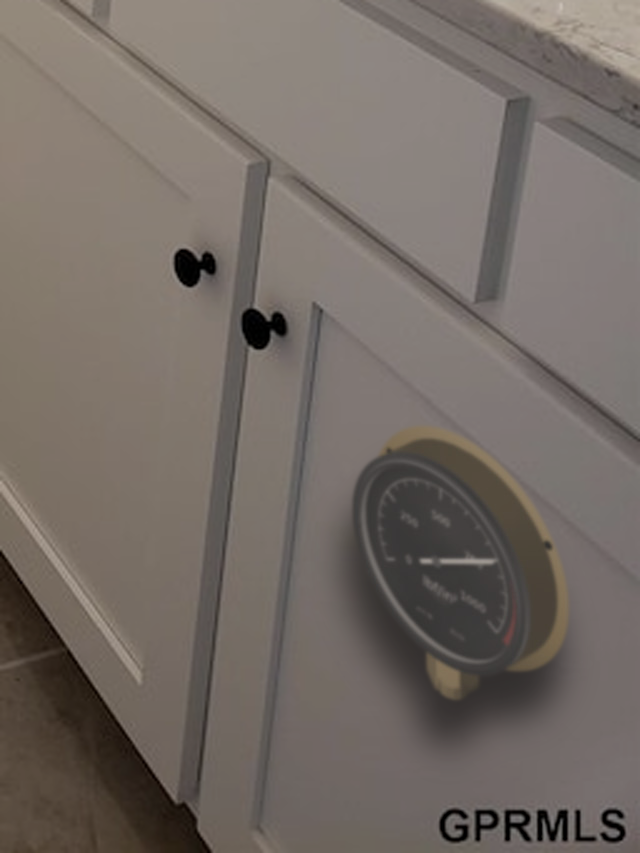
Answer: 750 psi
